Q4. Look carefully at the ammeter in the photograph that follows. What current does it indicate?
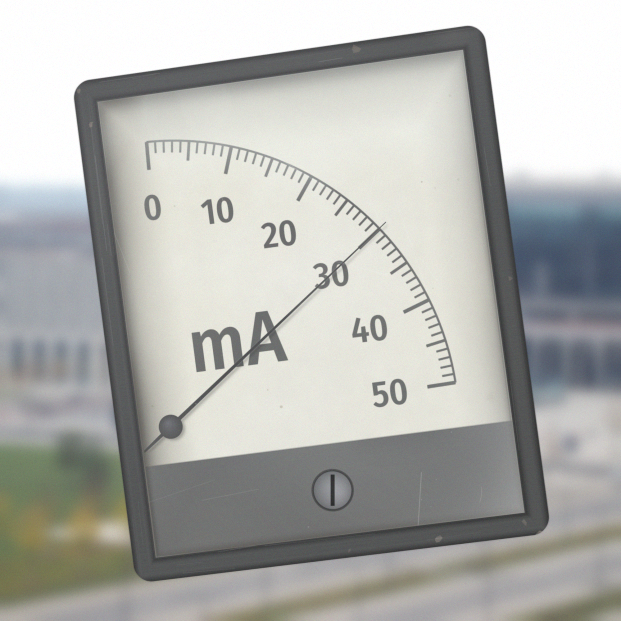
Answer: 30 mA
